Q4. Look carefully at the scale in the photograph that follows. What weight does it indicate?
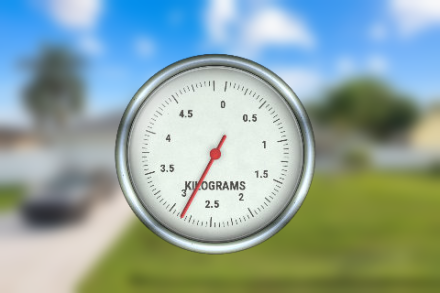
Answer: 2.85 kg
